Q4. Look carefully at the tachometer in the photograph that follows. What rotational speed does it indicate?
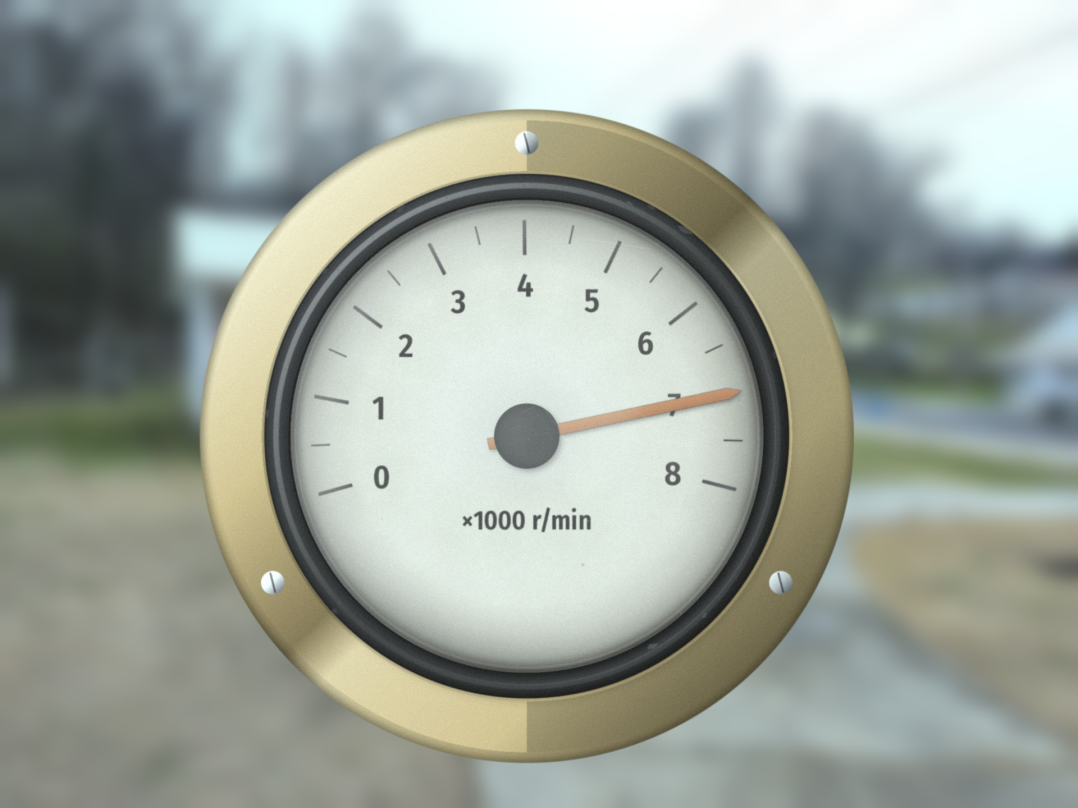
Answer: 7000 rpm
